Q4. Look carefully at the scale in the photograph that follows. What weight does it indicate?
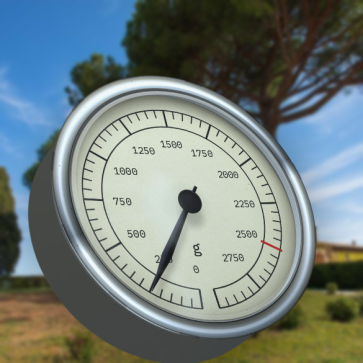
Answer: 250 g
